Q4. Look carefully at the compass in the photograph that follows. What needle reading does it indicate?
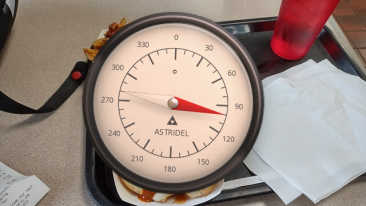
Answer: 100 °
